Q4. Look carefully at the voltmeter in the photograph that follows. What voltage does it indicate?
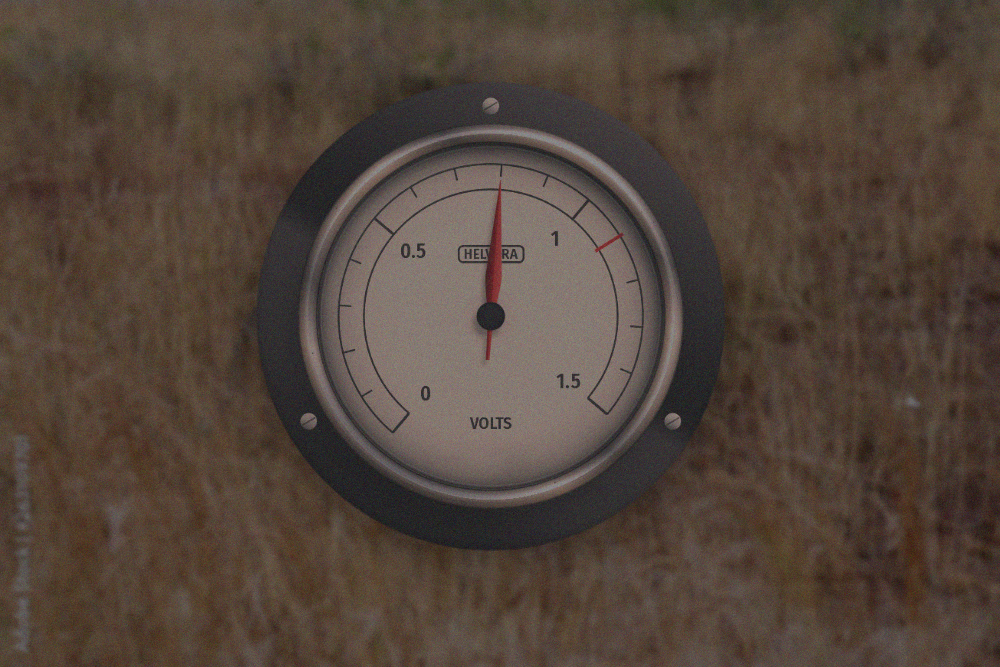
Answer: 0.8 V
